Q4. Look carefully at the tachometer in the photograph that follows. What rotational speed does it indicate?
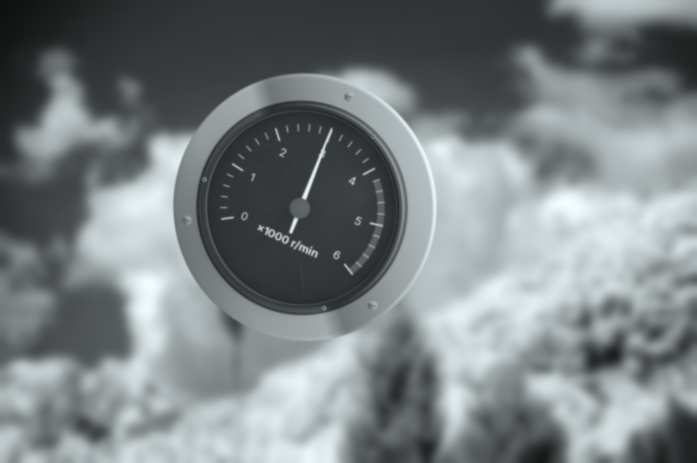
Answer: 3000 rpm
